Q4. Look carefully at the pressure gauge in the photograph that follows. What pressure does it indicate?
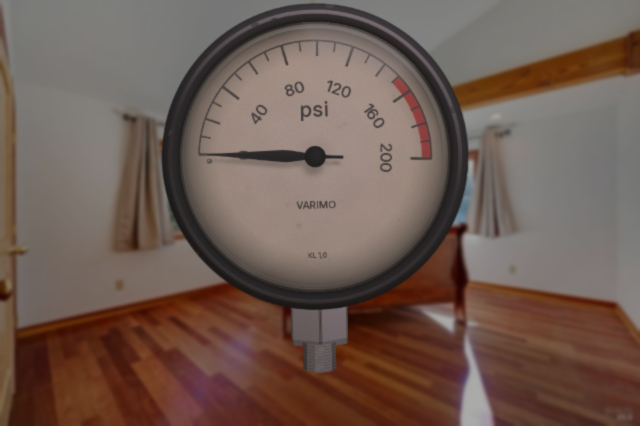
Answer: 0 psi
